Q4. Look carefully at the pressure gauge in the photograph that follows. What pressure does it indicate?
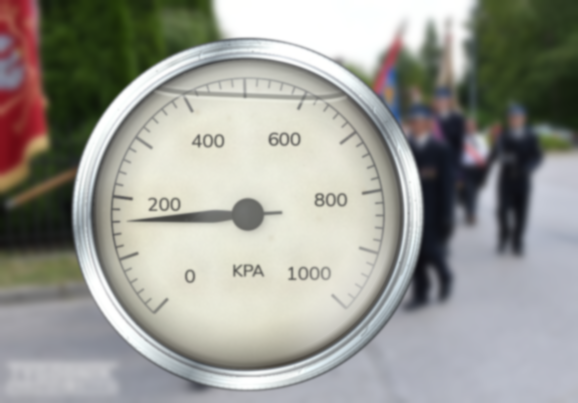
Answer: 160 kPa
